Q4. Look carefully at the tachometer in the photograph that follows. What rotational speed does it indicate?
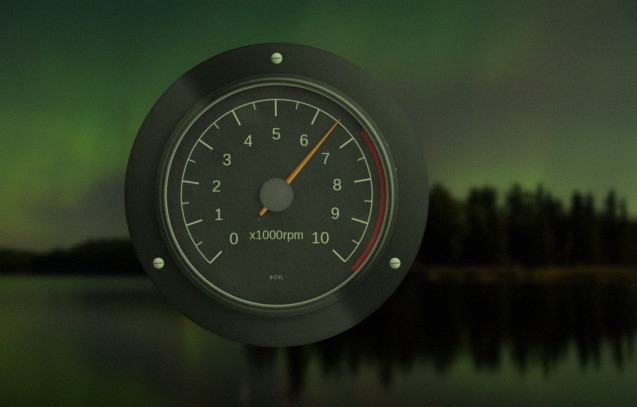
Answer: 6500 rpm
